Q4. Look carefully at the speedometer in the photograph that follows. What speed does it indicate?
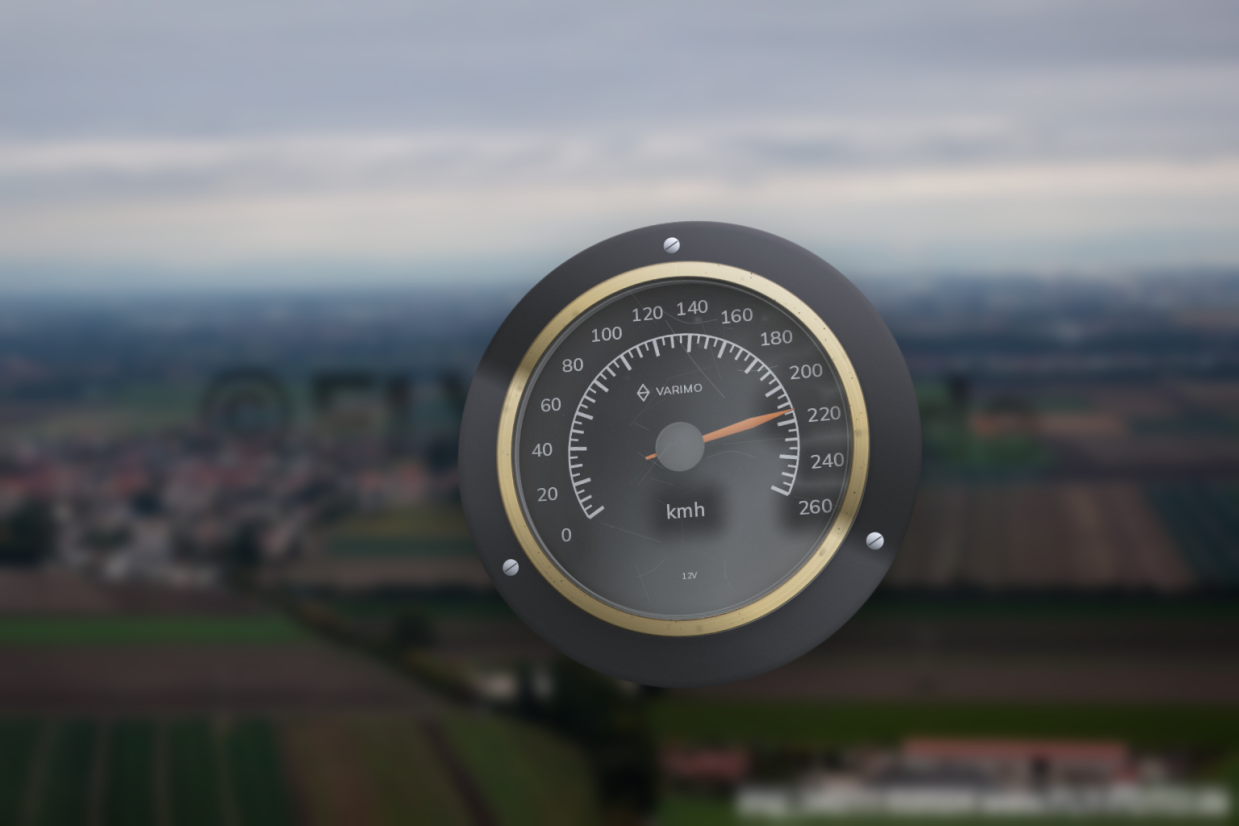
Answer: 215 km/h
